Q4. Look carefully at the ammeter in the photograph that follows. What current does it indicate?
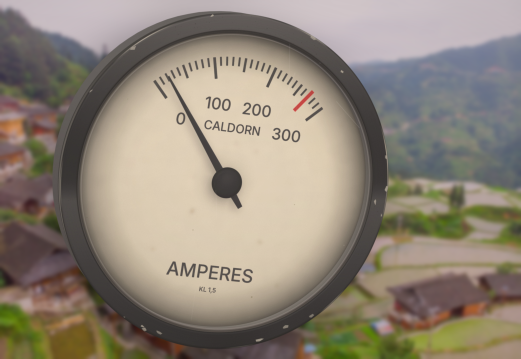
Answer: 20 A
